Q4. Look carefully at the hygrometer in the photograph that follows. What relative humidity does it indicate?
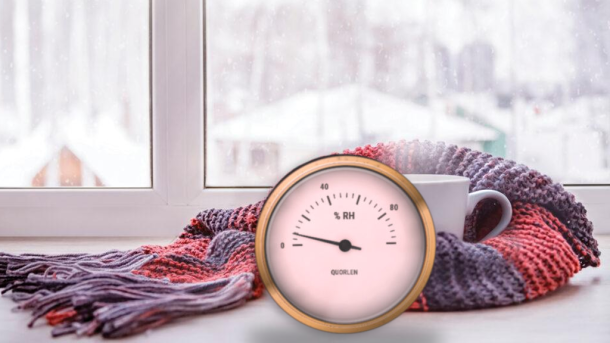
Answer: 8 %
